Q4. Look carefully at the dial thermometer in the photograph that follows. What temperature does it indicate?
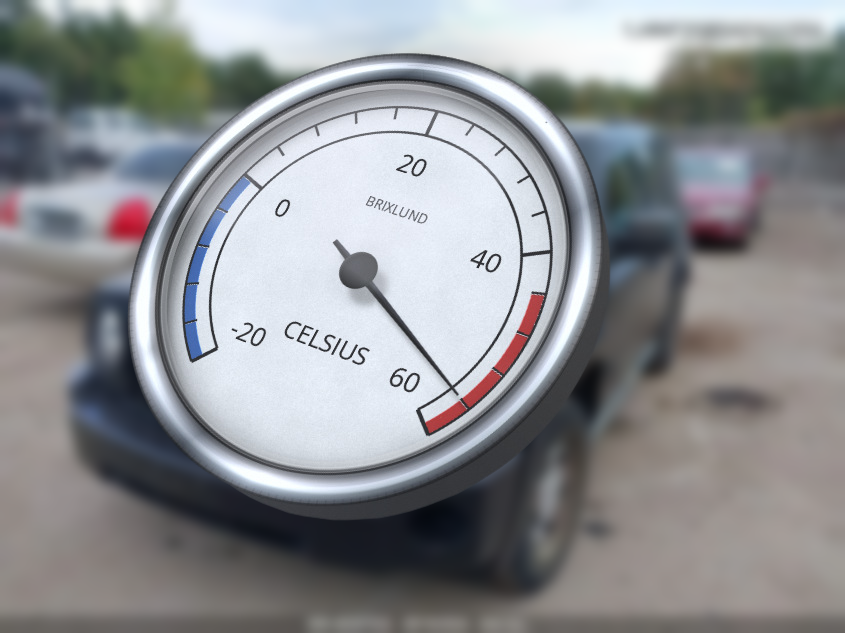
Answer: 56 °C
